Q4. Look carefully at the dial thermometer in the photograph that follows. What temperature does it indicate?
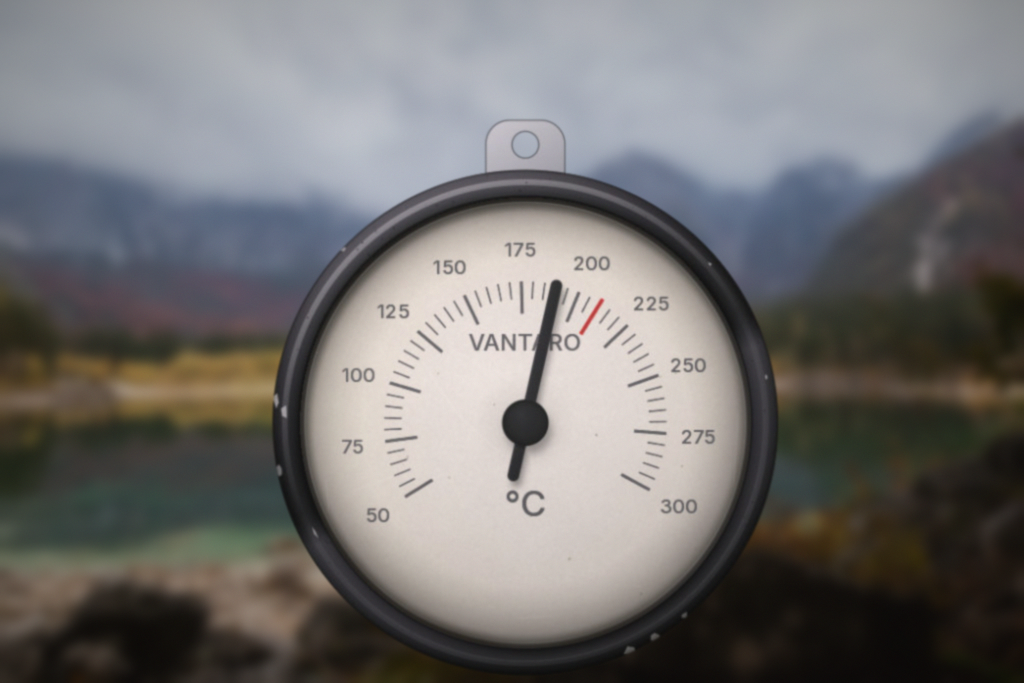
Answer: 190 °C
